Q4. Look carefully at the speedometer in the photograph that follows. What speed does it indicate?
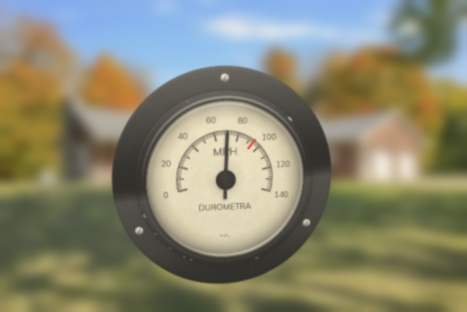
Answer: 70 mph
